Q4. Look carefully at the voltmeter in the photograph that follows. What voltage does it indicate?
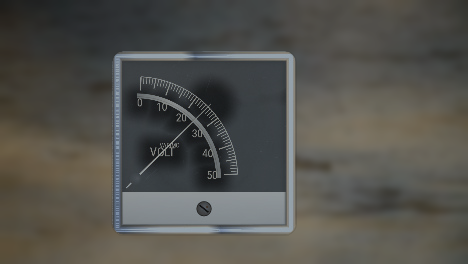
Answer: 25 V
